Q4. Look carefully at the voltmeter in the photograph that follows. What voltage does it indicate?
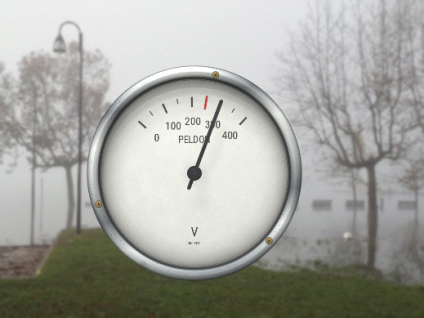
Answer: 300 V
